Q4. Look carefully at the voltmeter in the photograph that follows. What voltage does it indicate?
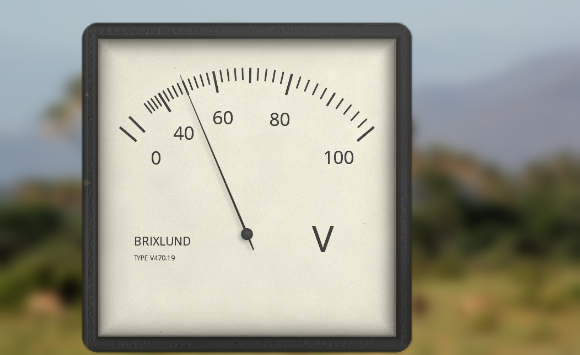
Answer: 50 V
